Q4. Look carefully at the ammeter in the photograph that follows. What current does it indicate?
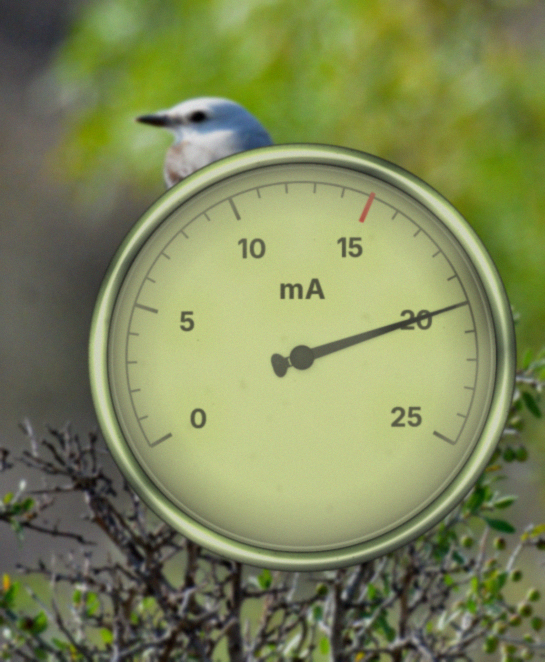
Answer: 20 mA
